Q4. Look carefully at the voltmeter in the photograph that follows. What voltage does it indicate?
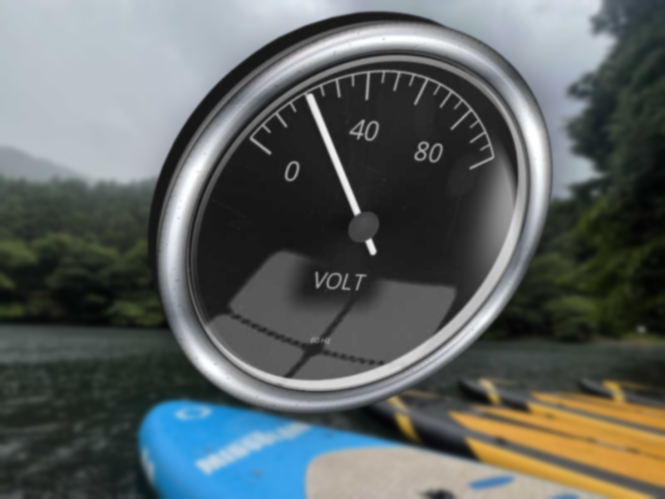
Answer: 20 V
